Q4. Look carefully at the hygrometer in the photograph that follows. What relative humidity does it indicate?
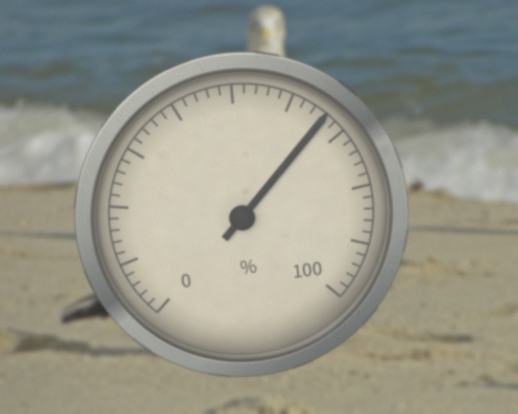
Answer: 66 %
